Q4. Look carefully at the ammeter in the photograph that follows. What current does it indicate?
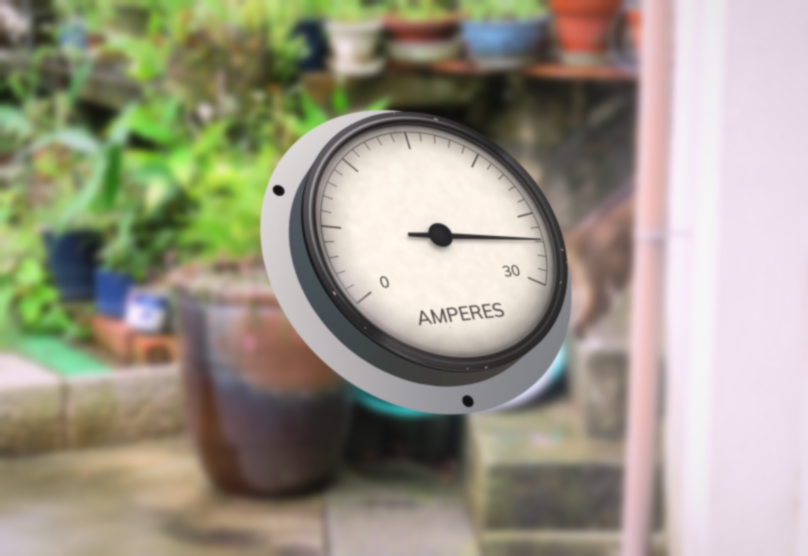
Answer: 27 A
